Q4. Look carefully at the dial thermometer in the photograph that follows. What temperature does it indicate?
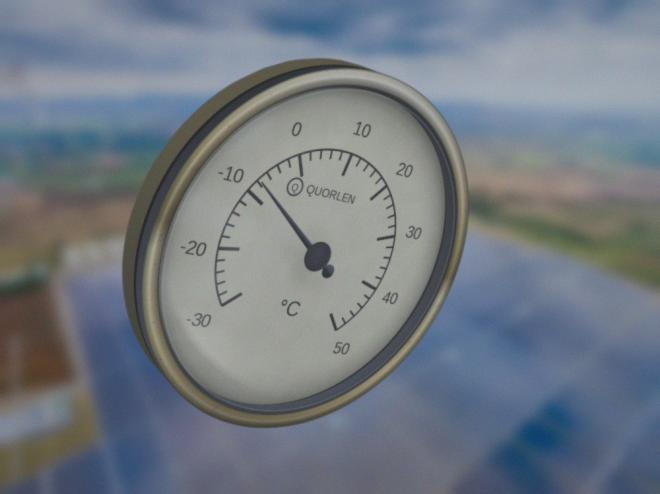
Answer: -8 °C
